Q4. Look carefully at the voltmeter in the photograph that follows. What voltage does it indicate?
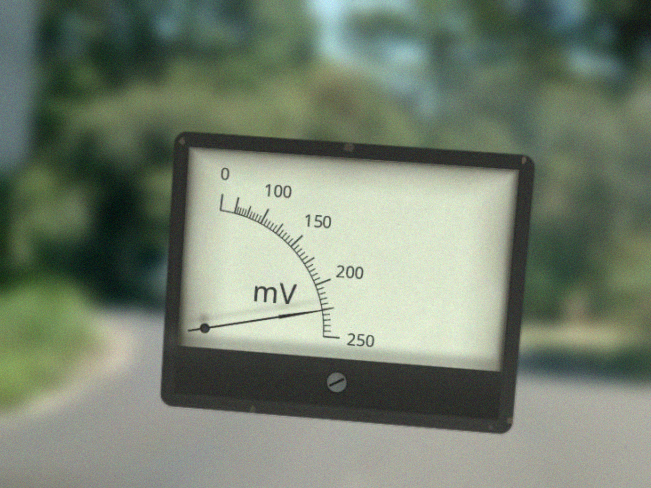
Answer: 225 mV
